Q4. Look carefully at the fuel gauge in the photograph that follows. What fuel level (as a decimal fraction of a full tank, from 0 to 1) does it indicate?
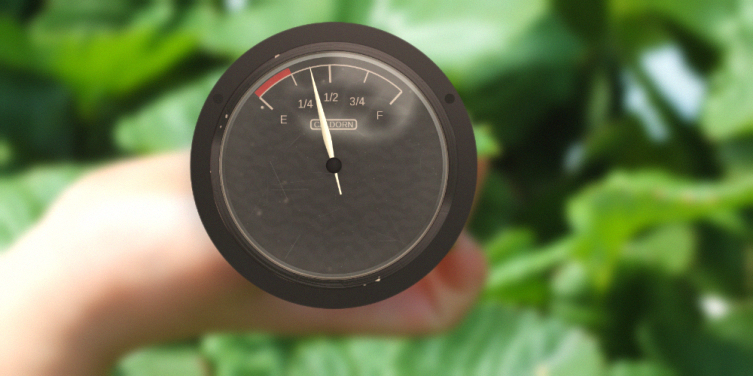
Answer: 0.375
